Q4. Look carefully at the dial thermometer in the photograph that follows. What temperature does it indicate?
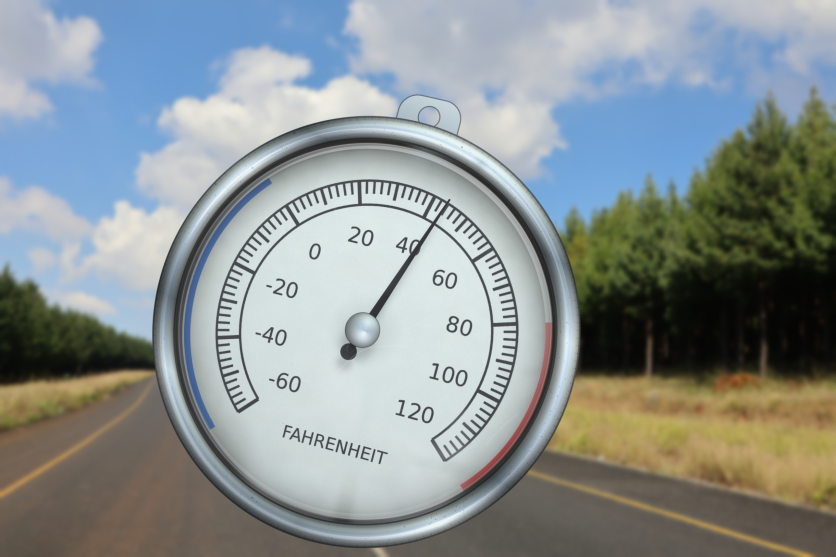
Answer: 44 °F
